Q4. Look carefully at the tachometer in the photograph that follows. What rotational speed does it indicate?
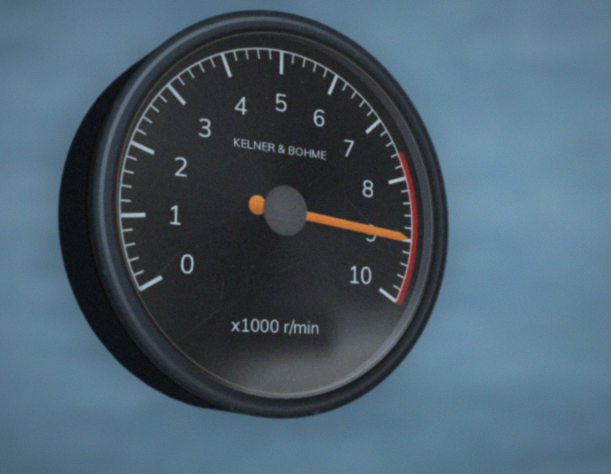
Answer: 9000 rpm
